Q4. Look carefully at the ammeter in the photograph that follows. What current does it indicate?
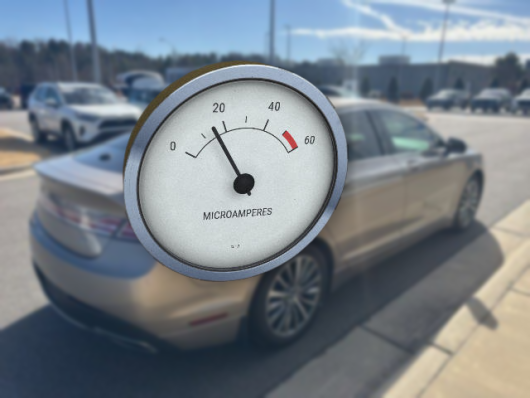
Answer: 15 µA
